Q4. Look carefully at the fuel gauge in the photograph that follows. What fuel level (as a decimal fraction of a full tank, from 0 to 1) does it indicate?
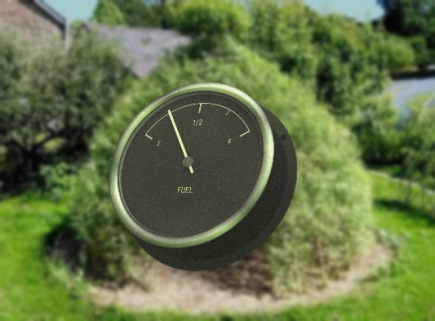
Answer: 0.25
